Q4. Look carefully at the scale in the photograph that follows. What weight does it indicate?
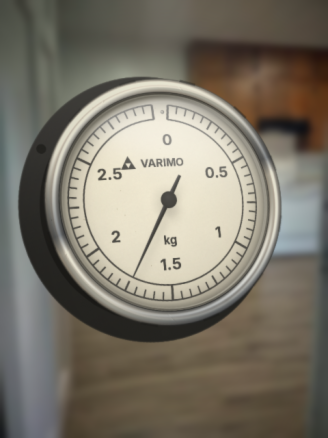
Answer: 1.75 kg
